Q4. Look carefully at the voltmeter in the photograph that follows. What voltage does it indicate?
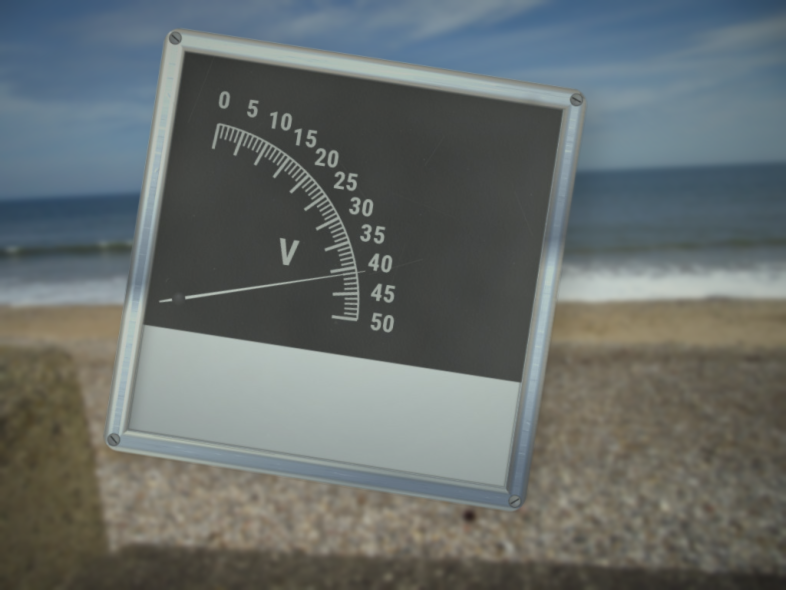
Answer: 41 V
